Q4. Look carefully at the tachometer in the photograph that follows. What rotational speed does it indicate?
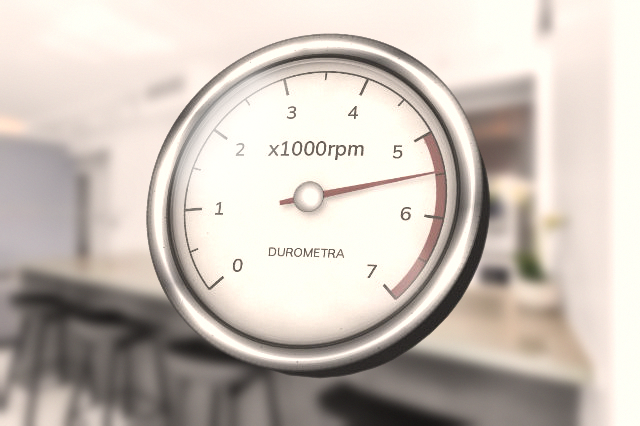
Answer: 5500 rpm
